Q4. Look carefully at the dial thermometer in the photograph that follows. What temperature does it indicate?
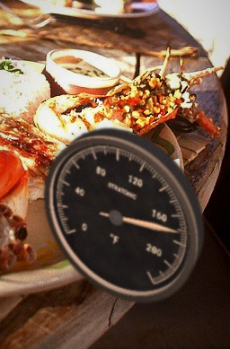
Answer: 170 °F
